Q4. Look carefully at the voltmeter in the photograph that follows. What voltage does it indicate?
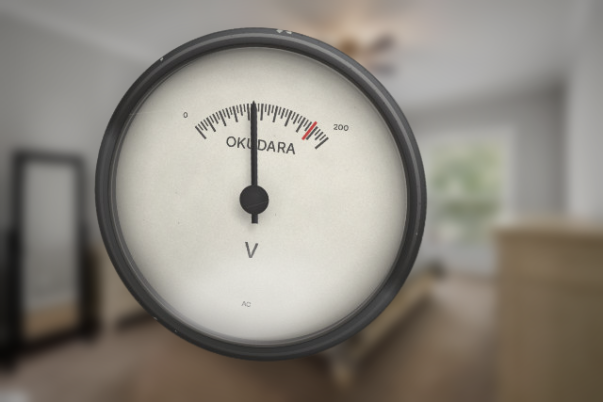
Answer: 90 V
